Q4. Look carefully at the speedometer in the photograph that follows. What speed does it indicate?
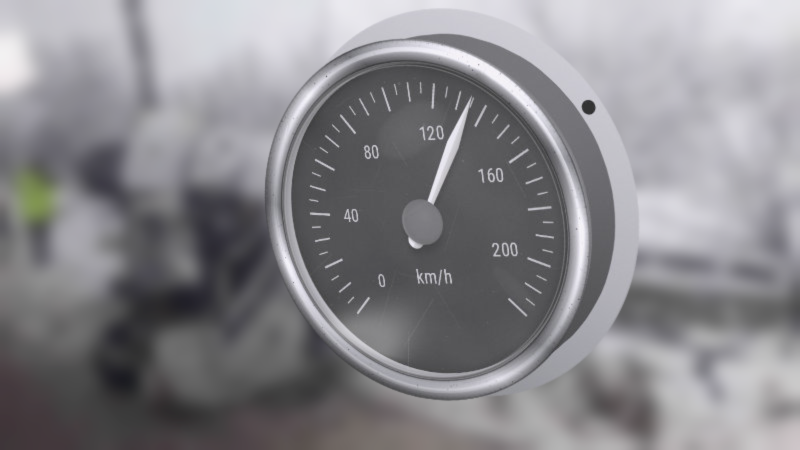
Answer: 135 km/h
